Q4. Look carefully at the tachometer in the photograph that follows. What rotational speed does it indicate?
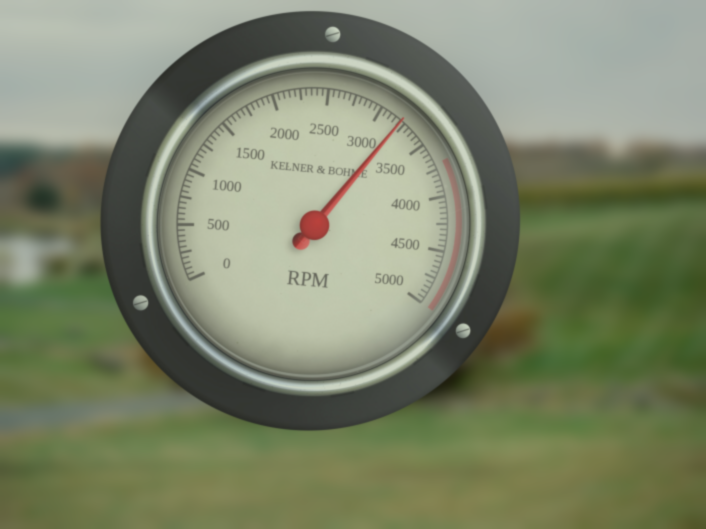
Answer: 3200 rpm
